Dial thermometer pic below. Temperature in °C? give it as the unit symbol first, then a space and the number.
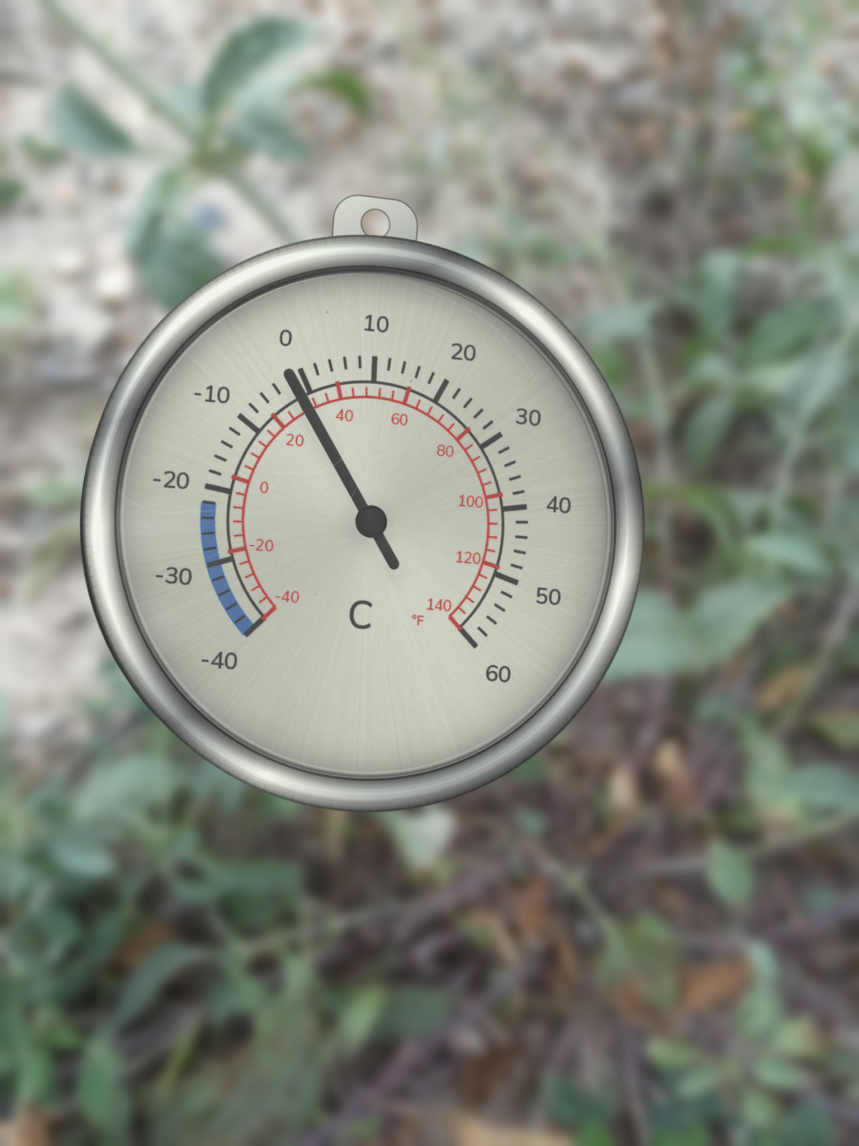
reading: °C -2
